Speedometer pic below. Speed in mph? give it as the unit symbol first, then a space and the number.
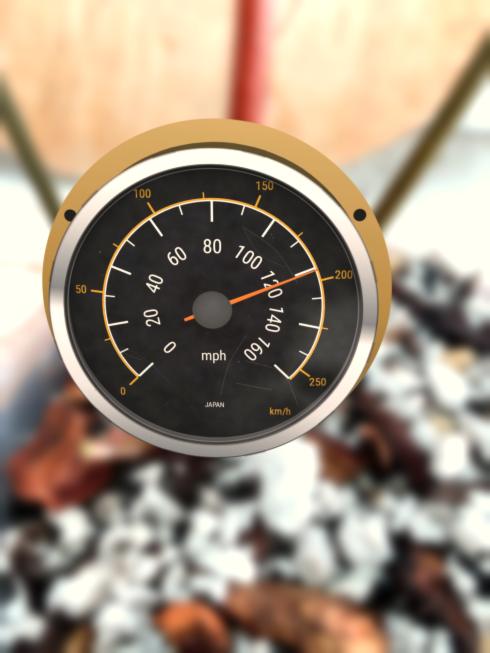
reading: mph 120
